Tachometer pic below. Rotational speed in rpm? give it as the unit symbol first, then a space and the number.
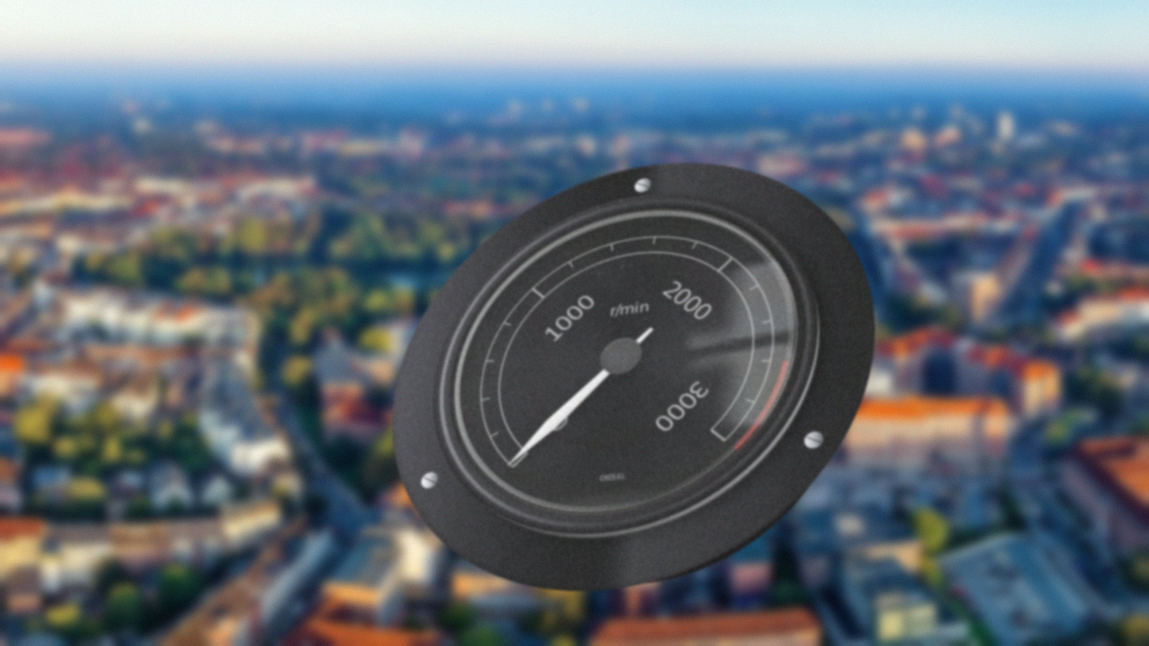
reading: rpm 0
